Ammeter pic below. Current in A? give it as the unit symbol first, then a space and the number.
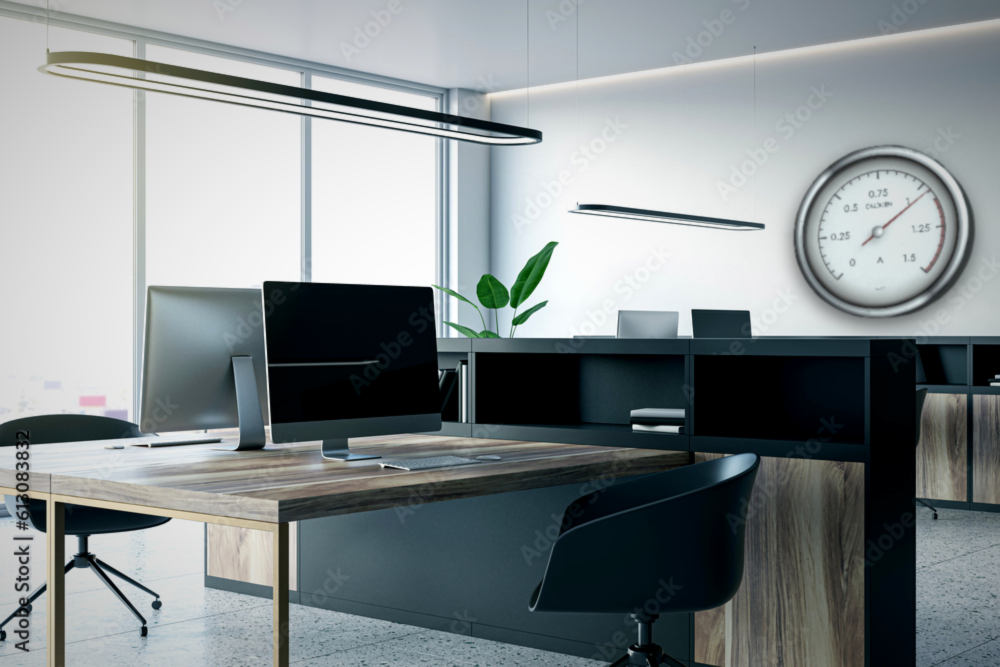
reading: A 1.05
